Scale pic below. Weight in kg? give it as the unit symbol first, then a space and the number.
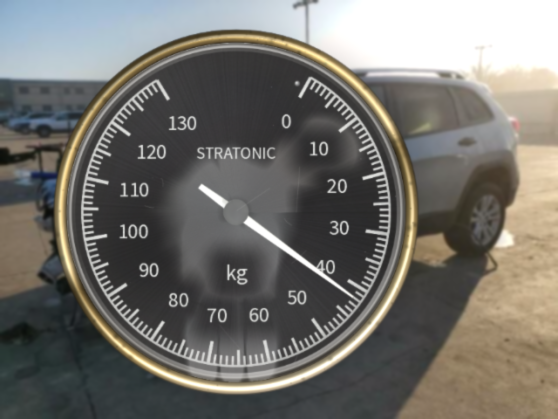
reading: kg 42
